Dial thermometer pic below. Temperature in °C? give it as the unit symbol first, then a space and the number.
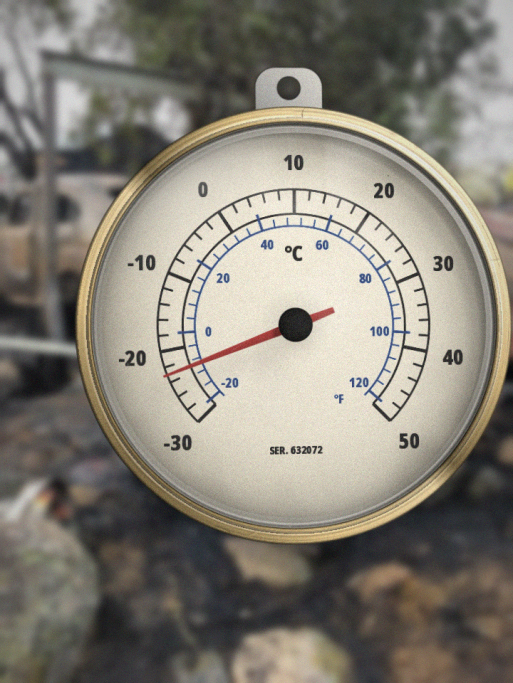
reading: °C -23
